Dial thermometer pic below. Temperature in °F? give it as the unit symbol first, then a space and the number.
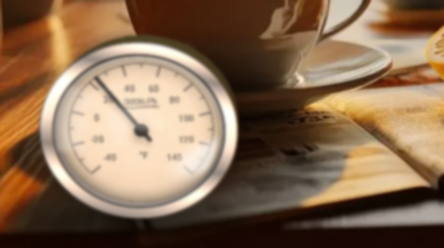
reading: °F 25
